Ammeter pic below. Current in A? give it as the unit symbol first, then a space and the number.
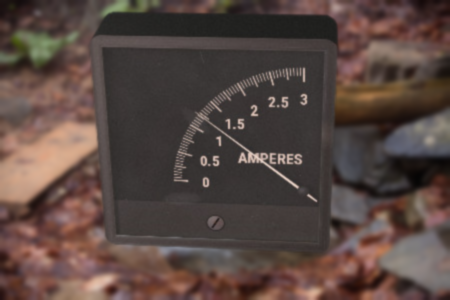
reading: A 1.25
